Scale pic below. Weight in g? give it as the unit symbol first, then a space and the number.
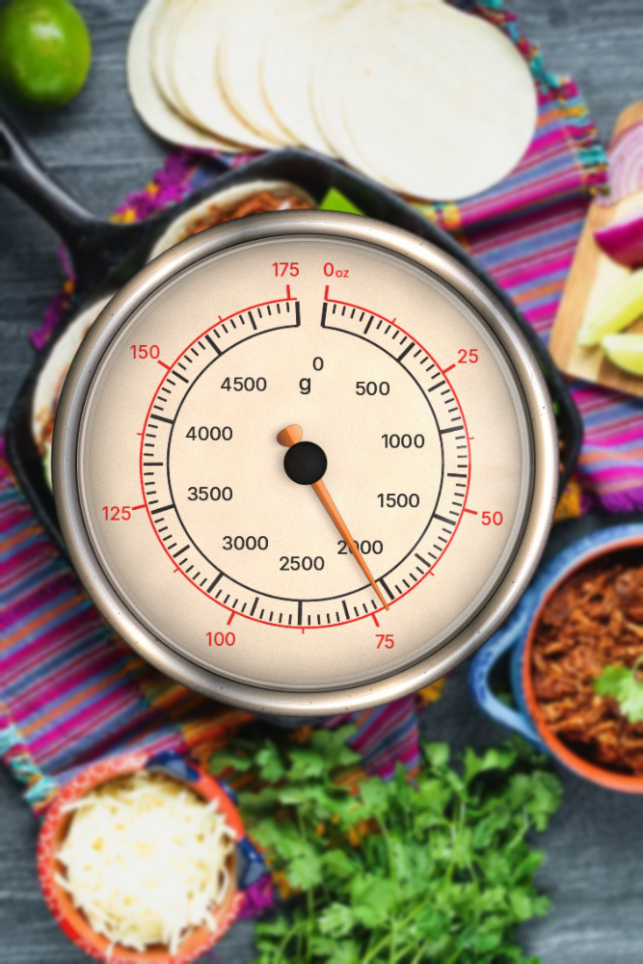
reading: g 2050
